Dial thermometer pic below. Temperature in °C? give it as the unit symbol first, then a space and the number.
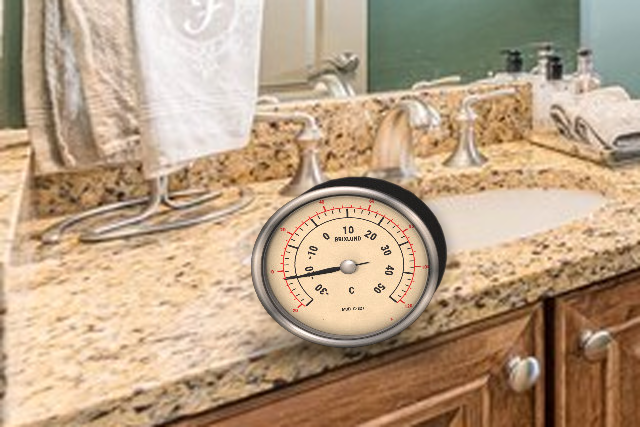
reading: °C -20
